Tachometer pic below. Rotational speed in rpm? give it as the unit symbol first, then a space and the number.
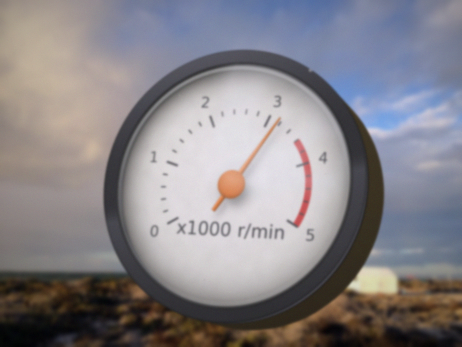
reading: rpm 3200
